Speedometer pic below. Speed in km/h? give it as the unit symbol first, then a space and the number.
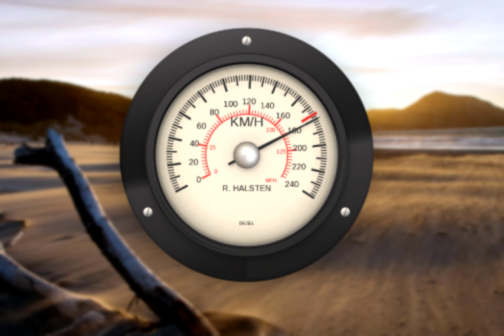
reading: km/h 180
